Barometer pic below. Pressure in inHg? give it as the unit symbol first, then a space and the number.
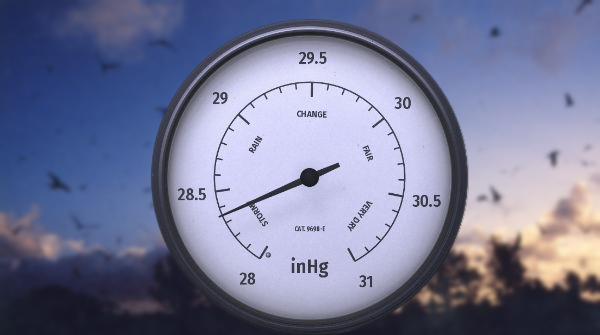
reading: inHg 28.35
